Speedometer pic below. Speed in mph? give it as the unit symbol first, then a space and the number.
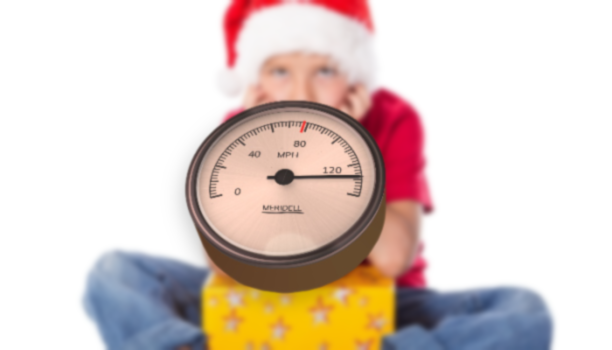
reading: mph 130
